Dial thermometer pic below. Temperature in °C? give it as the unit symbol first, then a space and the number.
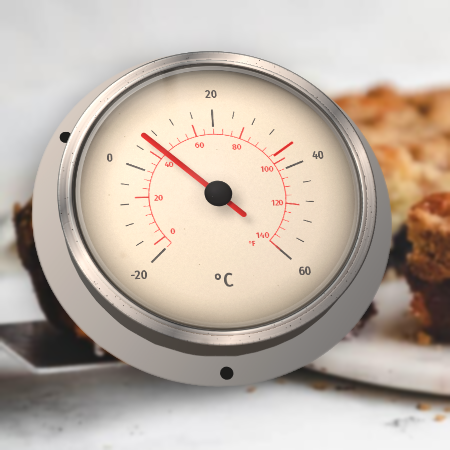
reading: °C 6
